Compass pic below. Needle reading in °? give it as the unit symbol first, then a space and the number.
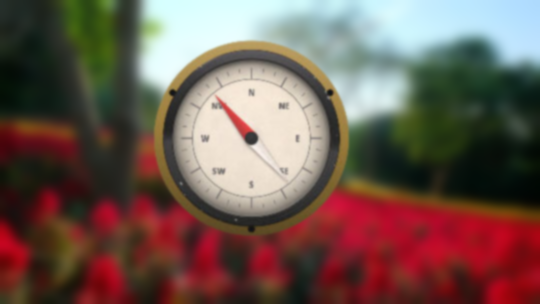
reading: ° 320
